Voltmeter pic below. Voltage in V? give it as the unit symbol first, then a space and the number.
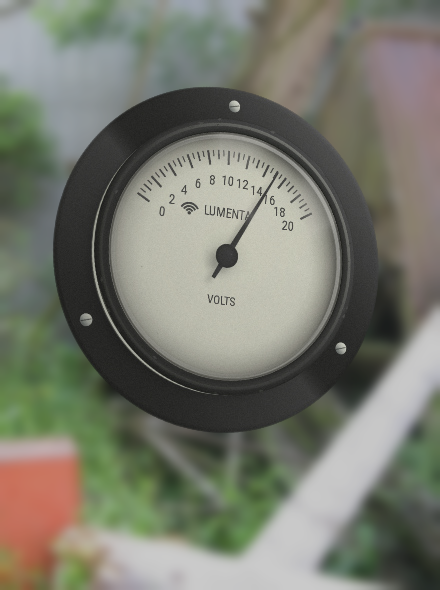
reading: V 15
